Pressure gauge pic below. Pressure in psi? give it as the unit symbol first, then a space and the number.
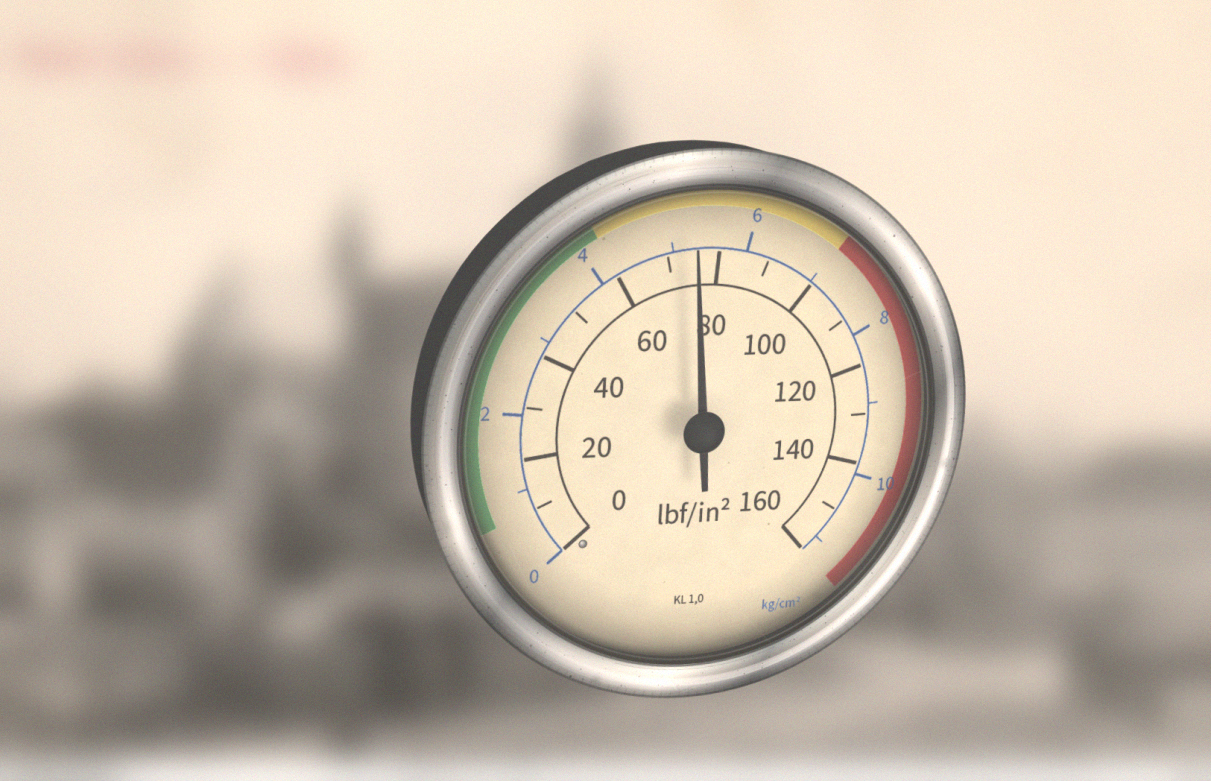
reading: psi 75
